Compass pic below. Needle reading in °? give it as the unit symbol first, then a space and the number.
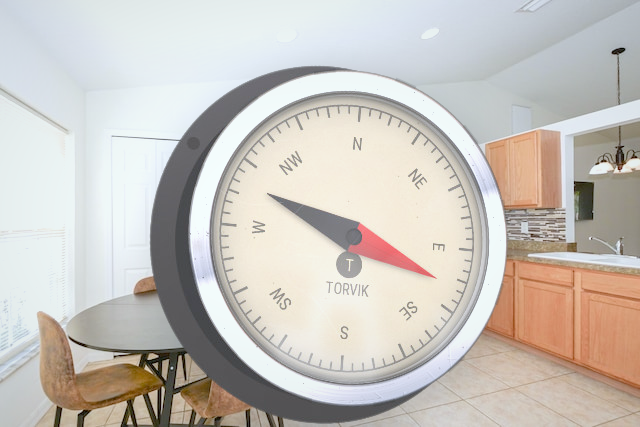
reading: ° 110
